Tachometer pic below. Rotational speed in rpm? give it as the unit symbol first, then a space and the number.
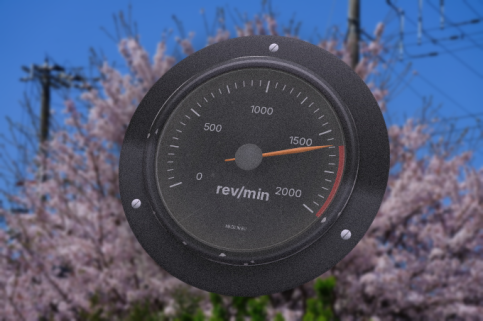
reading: rpm 1600
